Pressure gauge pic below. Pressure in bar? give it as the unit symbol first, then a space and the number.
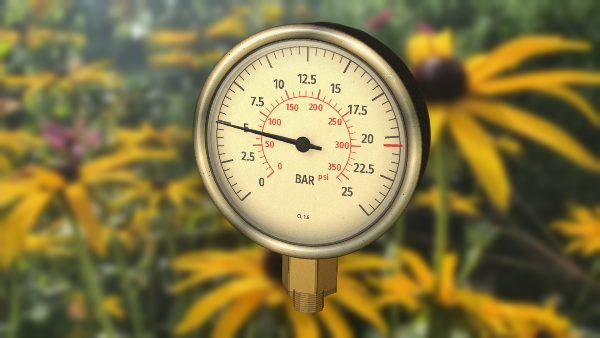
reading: bar 5
